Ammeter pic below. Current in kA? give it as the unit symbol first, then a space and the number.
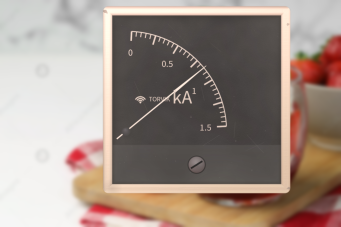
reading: kA 0.85
